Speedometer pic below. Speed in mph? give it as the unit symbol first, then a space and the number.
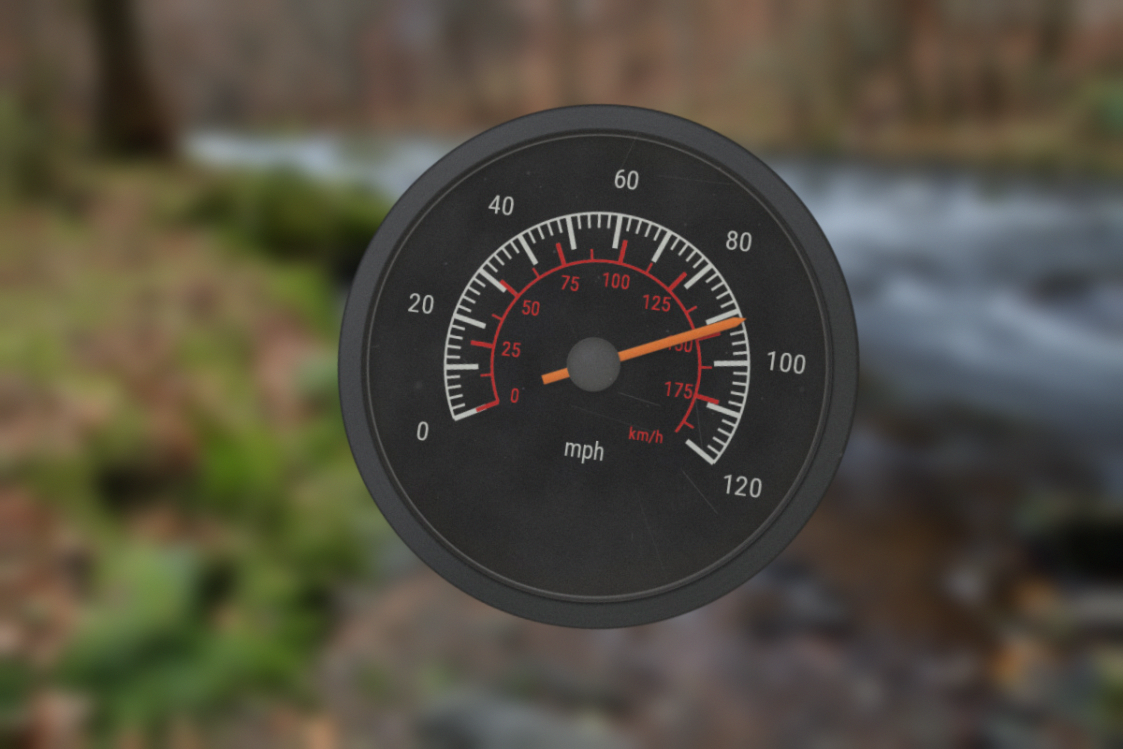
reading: mph 92
